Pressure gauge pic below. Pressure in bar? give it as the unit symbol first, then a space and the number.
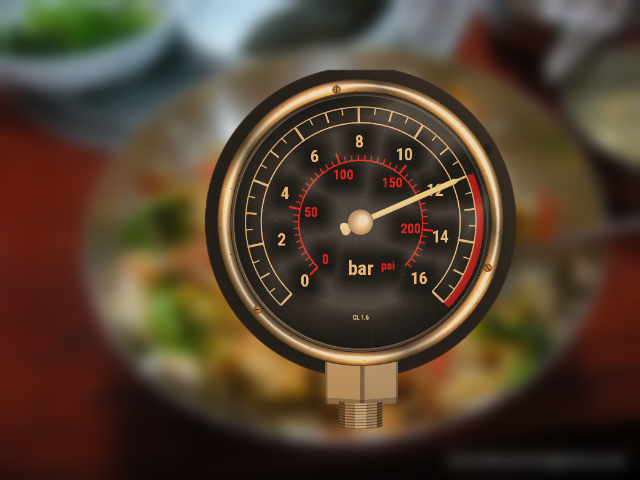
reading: bar 12
